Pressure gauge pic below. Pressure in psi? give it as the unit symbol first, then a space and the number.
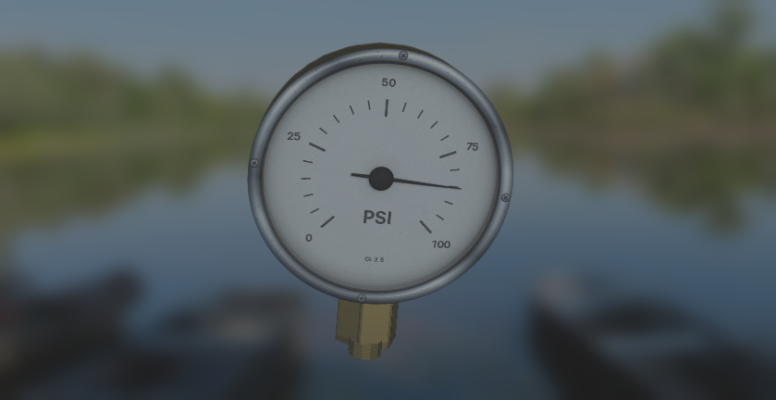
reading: psi 85
